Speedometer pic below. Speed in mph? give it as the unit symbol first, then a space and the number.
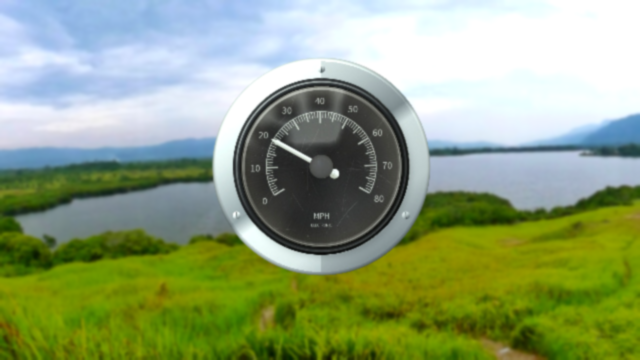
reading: mph 20
